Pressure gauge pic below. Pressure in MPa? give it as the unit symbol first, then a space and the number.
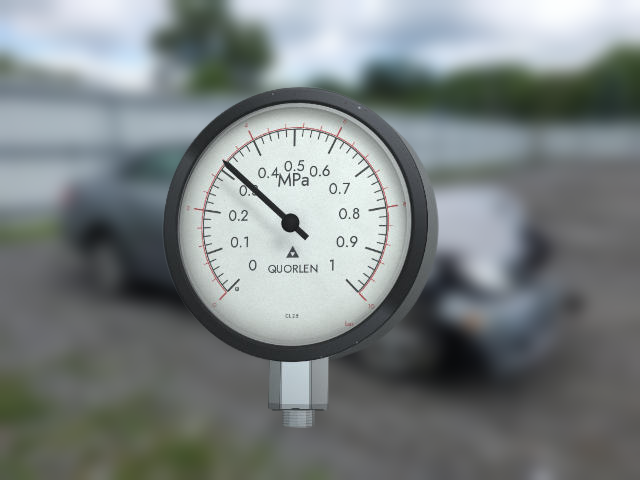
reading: MPa 0.32
